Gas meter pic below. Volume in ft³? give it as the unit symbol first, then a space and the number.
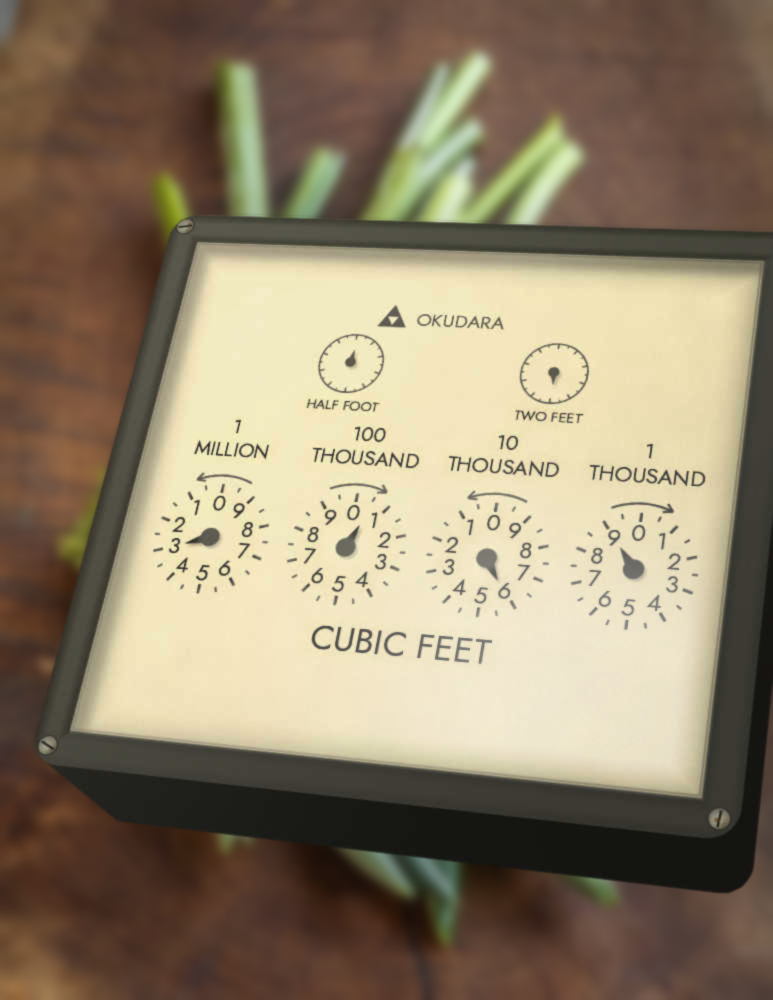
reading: ft³ 305900
